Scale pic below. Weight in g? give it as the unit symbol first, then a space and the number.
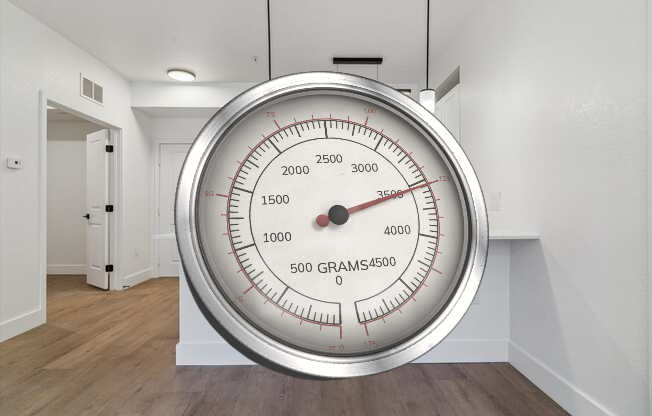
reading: g 3550
